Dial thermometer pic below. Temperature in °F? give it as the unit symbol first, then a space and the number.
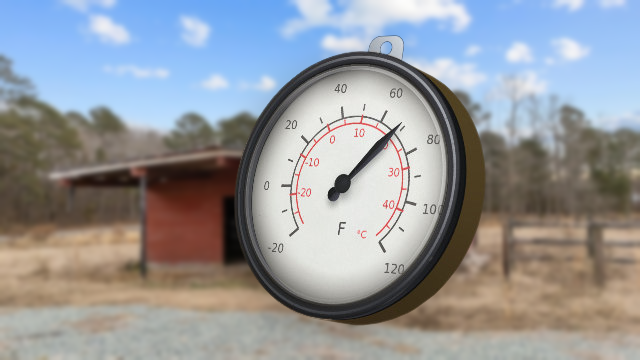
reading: °F 70
